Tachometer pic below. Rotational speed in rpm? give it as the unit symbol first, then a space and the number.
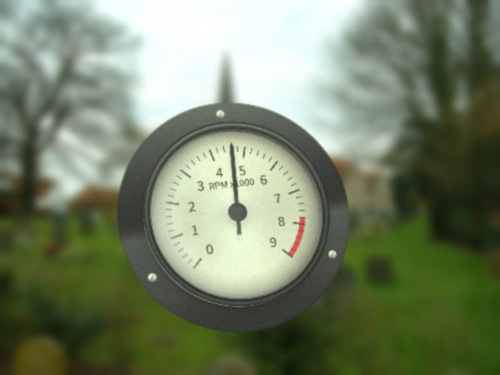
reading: rpm 4600
